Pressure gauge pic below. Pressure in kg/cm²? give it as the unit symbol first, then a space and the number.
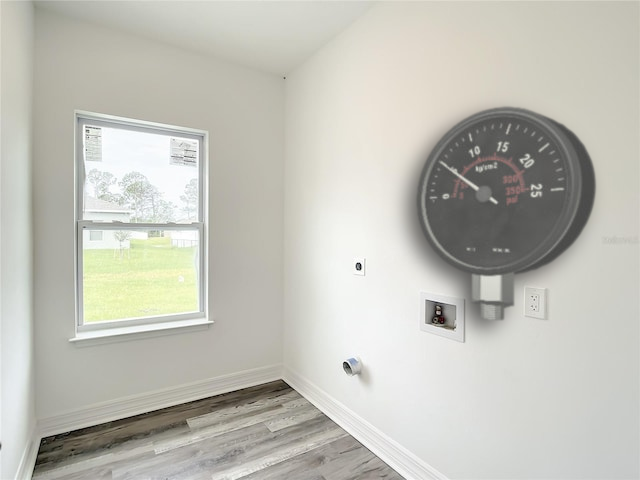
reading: kg/cm² 5
